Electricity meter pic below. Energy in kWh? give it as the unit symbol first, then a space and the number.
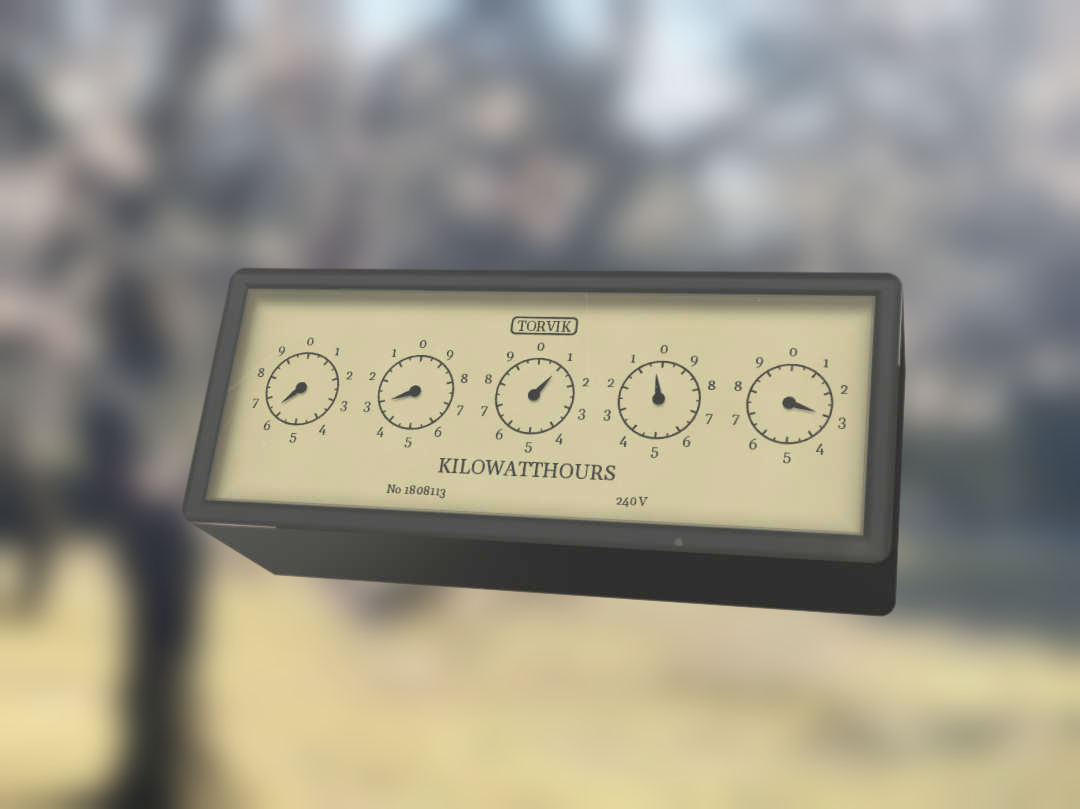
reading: kWh 63103
